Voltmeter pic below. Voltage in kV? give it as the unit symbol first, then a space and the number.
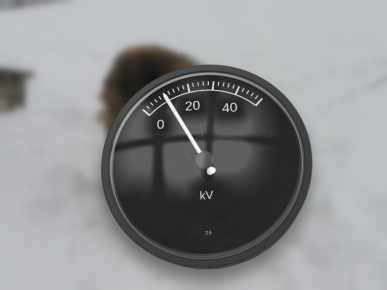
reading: kV 10
